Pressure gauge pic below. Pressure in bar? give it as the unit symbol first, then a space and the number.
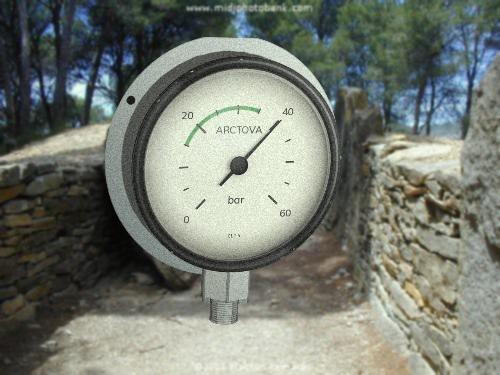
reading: bar 40
